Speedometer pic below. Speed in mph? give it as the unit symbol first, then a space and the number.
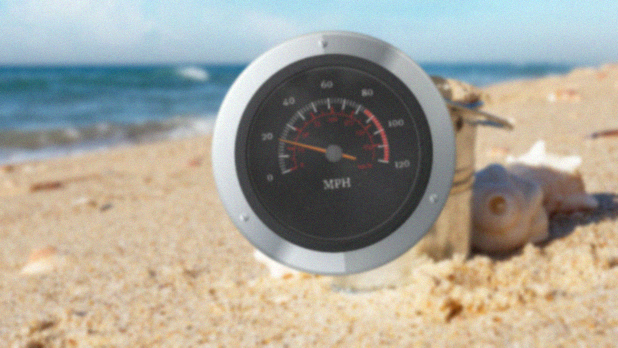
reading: mph 20
